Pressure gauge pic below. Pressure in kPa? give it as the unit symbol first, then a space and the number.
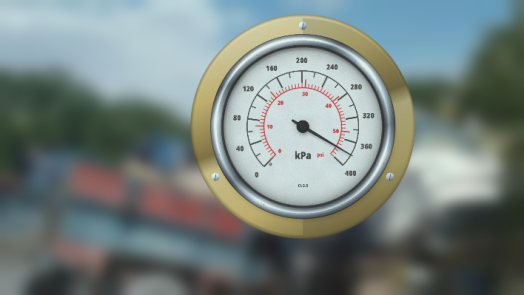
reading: kPa 380
